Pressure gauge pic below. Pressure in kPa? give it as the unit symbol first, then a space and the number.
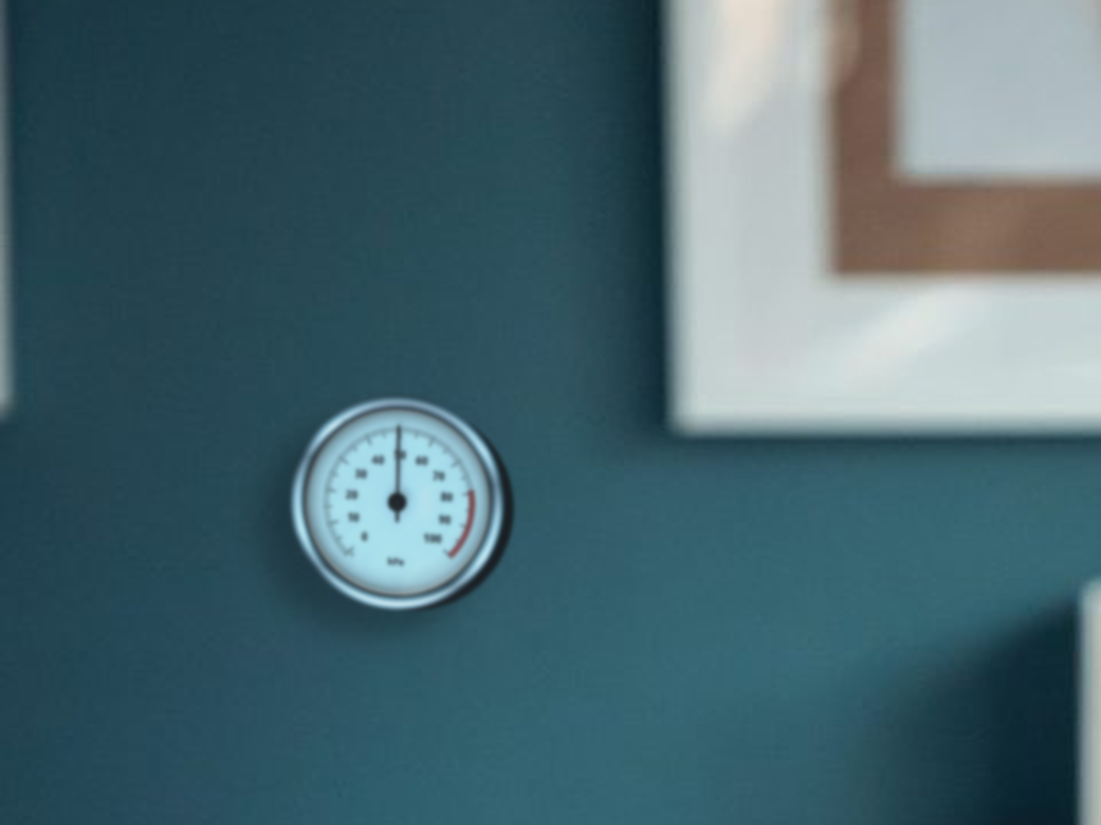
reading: kPa 50
